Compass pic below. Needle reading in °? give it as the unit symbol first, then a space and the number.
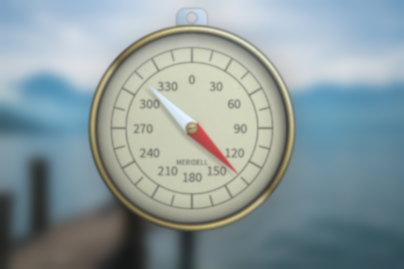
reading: ° 135
